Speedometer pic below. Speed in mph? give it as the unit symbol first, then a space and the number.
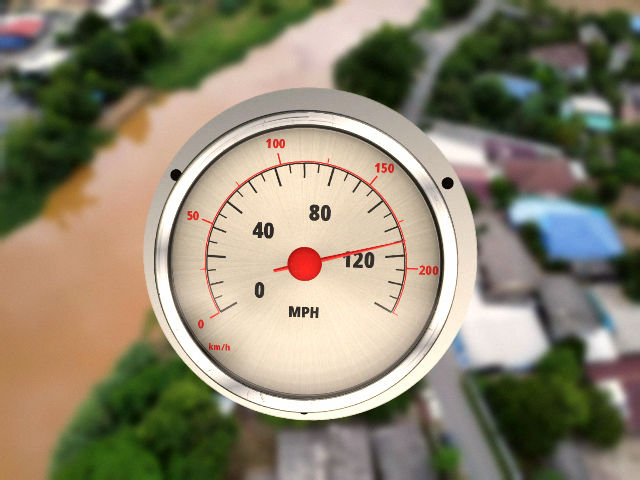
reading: mph 115
